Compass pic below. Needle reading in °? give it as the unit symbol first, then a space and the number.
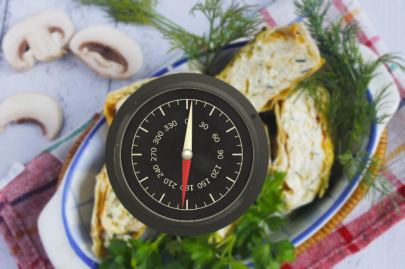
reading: ° 185
